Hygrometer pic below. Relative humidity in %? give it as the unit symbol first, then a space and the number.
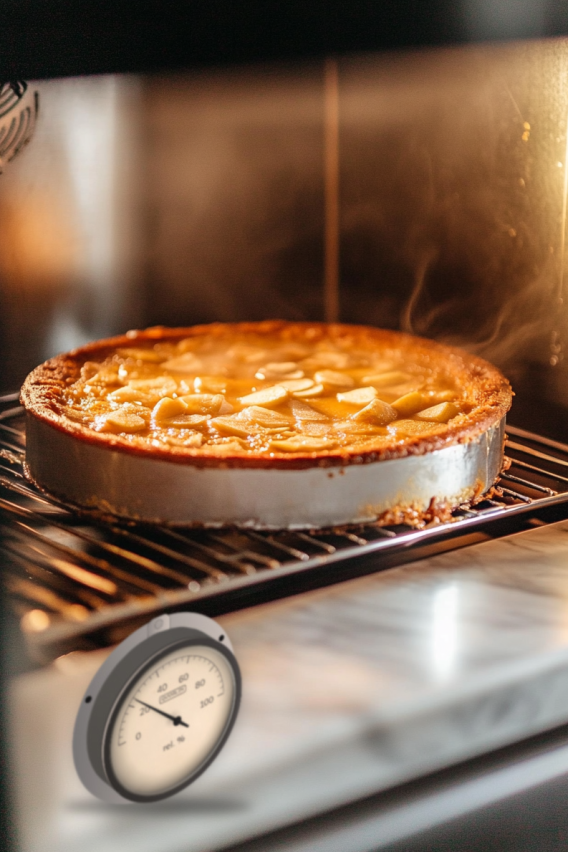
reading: % 24
